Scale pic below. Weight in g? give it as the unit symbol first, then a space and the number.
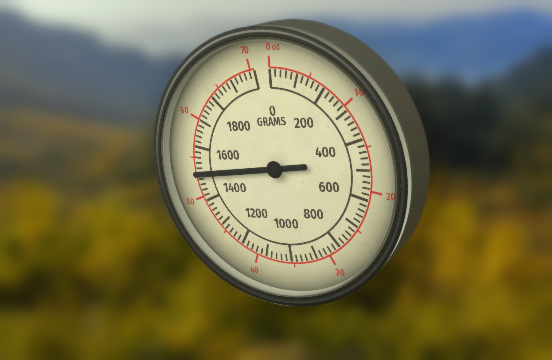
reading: g 1500
